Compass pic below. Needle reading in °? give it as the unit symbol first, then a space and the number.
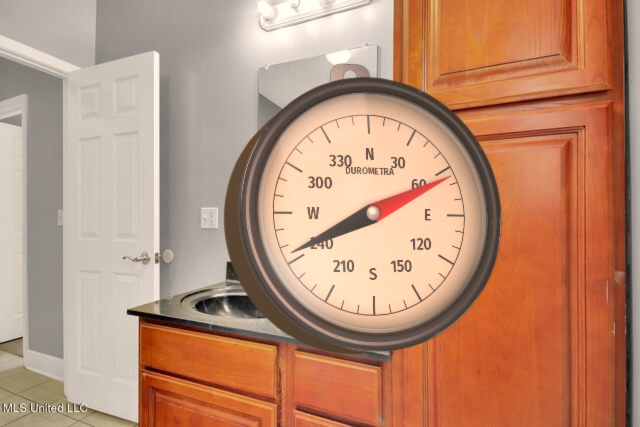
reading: ° 65
